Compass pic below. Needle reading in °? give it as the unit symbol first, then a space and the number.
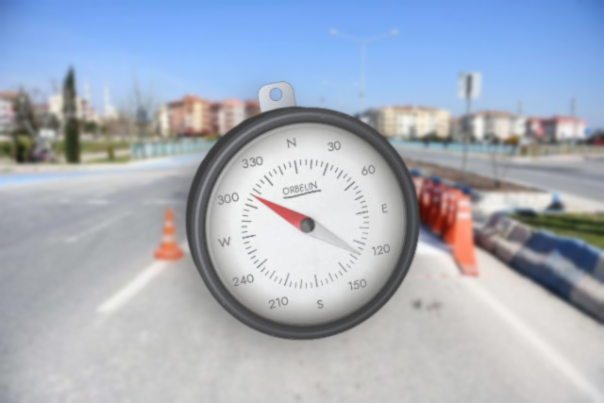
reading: ° 310
